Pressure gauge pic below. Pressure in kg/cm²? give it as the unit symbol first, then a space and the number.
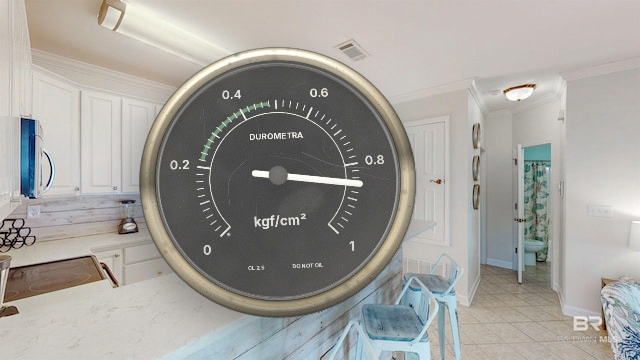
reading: kg/cm² 0.86
